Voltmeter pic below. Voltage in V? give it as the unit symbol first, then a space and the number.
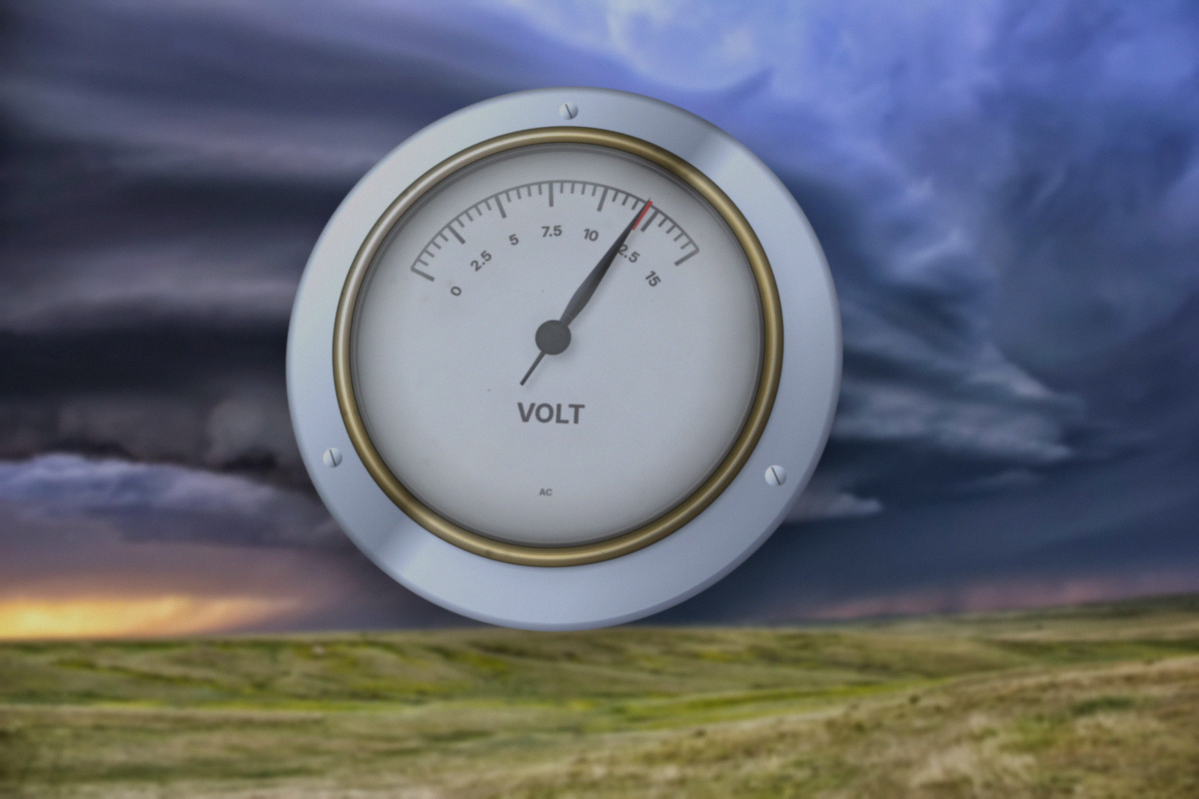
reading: V 12
